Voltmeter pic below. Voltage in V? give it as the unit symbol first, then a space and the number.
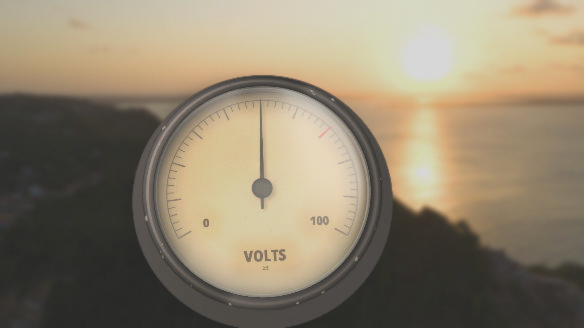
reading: V 50
